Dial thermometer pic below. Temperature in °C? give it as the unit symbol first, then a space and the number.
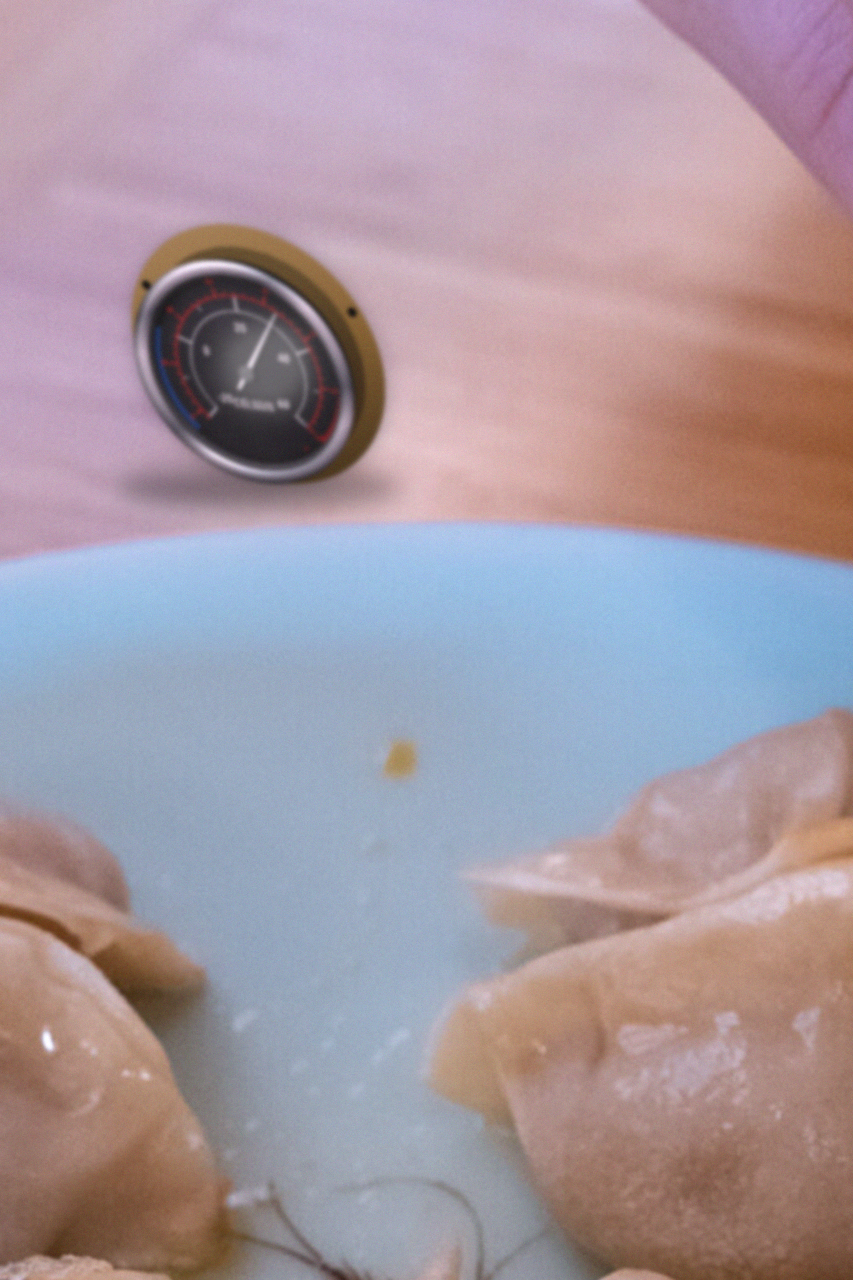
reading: °C 30
